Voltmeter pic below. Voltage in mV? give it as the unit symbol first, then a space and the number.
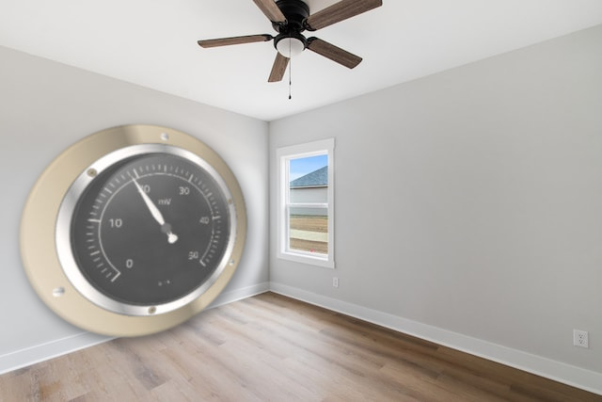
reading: mV 19
